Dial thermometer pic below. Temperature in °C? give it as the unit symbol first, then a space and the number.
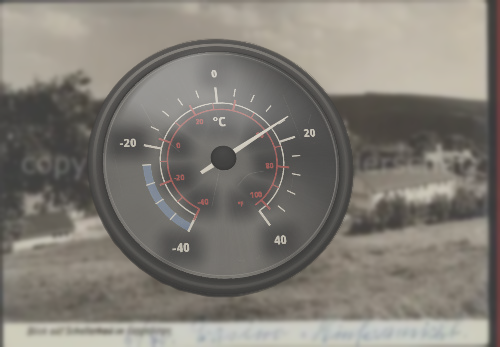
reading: °C 16
